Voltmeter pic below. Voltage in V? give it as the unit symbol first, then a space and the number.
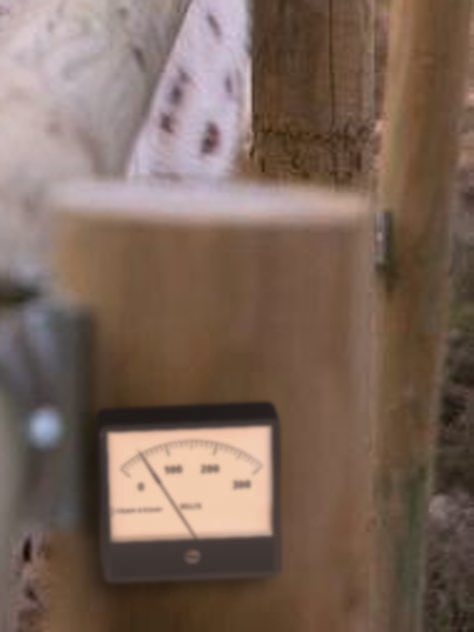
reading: V 50
